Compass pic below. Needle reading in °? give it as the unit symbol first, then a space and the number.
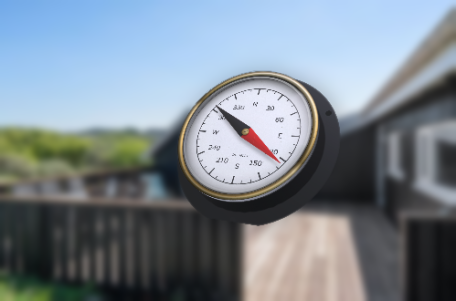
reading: ° 125
